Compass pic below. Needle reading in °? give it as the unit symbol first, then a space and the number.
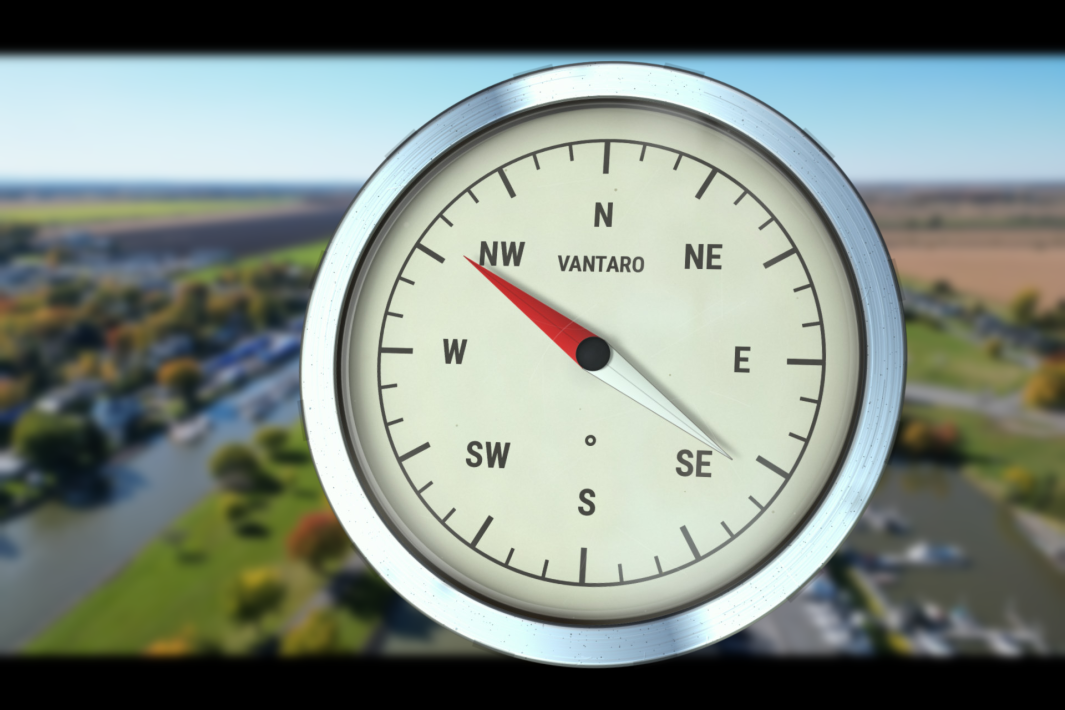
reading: ° 305
